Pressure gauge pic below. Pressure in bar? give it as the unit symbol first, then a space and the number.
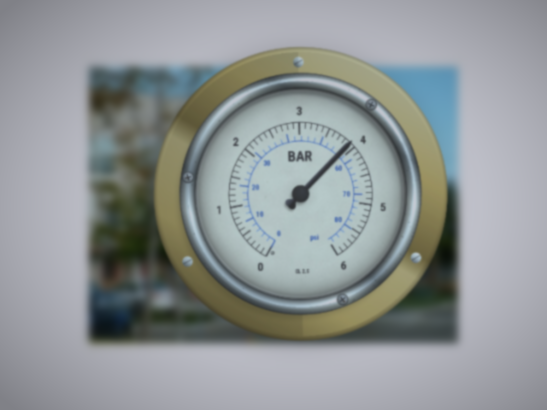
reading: bar 3.9
